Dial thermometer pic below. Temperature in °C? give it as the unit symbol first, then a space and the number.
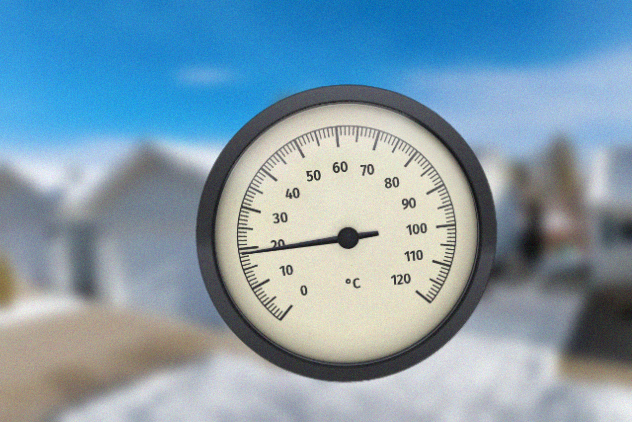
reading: °C 19
